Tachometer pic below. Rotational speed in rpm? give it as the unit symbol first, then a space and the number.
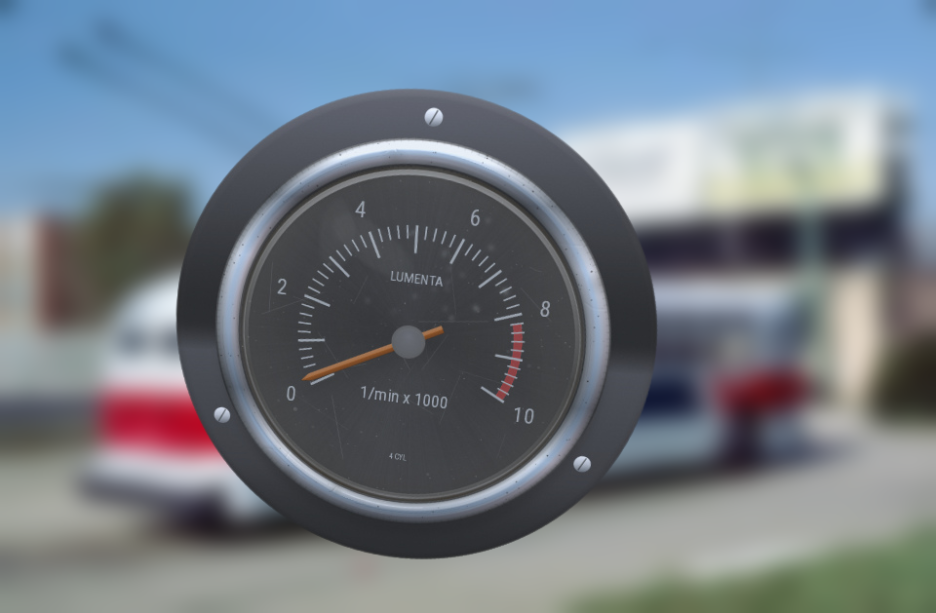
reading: rpm 200
